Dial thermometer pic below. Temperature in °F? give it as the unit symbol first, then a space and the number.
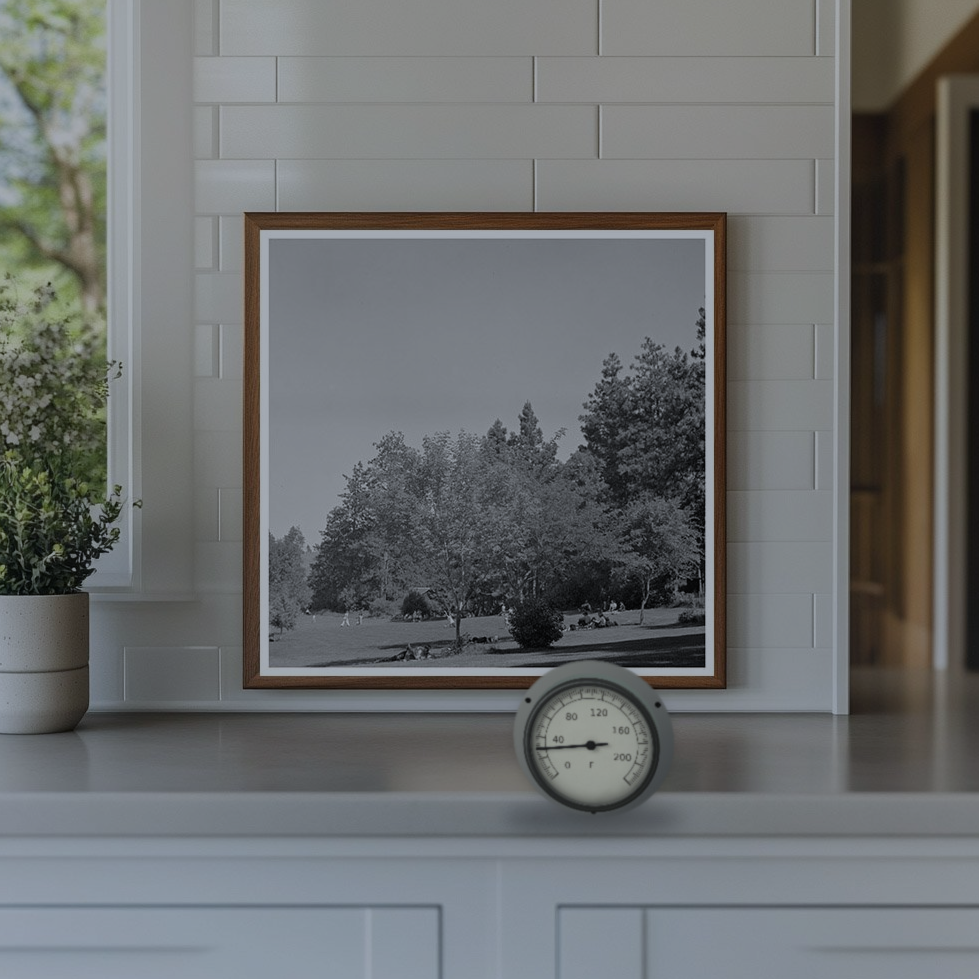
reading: °F 30
